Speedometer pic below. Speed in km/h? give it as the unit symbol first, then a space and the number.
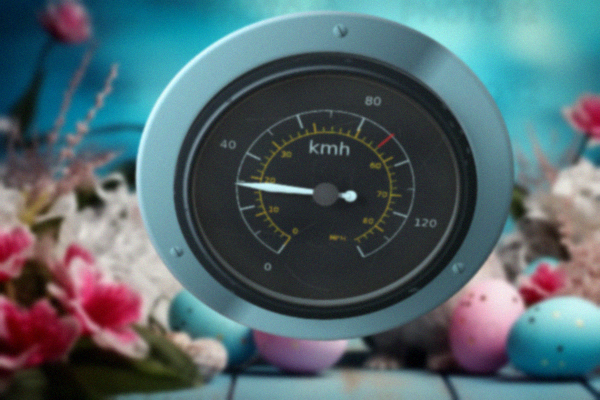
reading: km/h 30
